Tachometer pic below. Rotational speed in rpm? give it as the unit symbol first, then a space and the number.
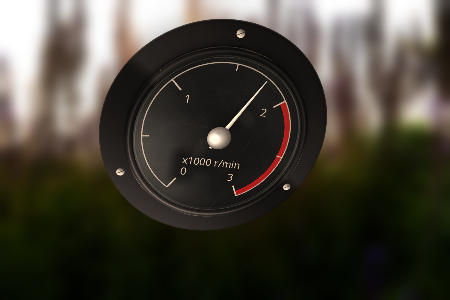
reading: rpm 1750
